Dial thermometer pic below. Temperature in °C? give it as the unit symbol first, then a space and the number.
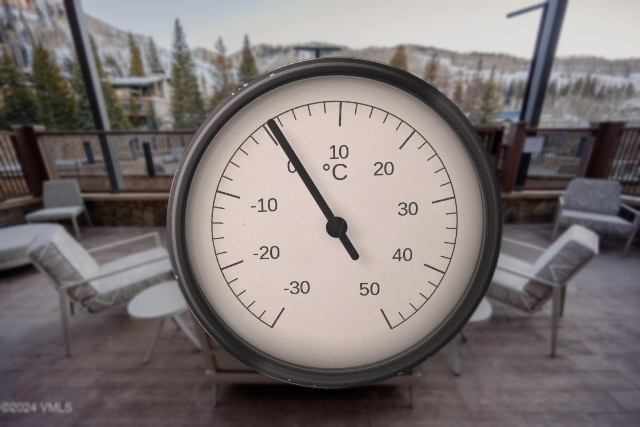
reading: °C 1
